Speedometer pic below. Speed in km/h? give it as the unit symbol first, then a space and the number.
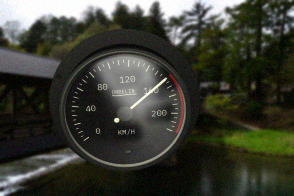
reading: km/h 160
